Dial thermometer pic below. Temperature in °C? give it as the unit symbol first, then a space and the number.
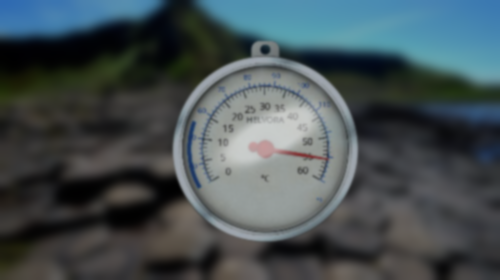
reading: °C 55
